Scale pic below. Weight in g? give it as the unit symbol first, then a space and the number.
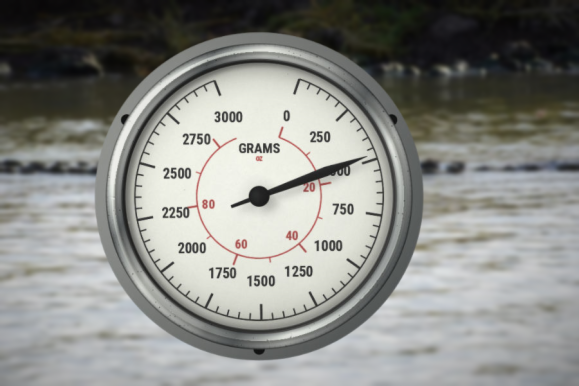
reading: g 475
